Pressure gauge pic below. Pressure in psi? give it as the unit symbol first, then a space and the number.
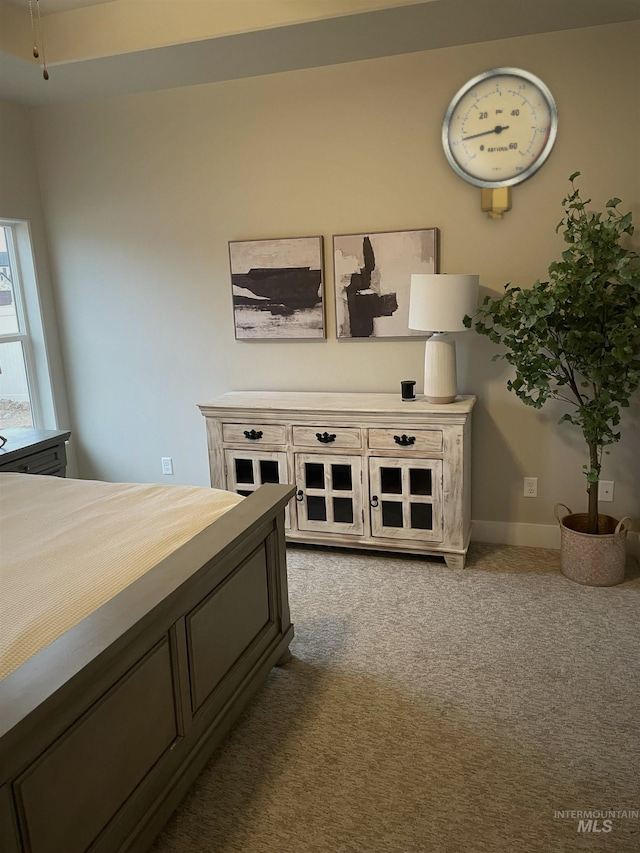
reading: psi 7.5
